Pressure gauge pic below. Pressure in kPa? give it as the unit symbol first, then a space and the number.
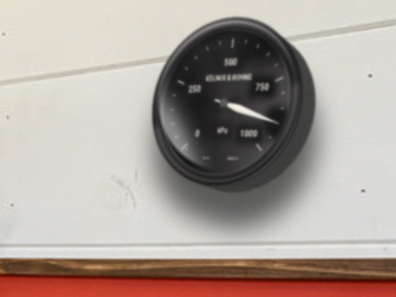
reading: kPa 900
